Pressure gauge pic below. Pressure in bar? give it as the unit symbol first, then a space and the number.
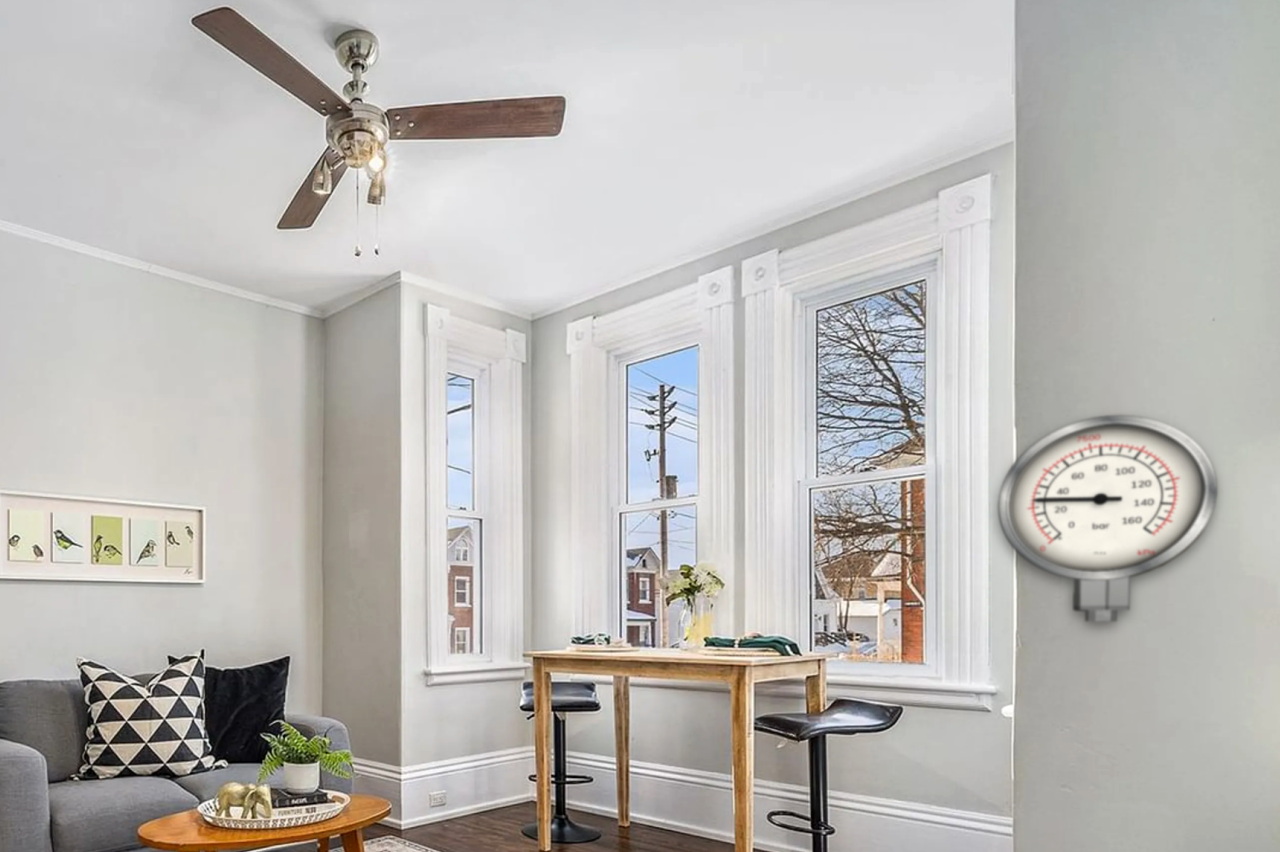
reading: bar 30
